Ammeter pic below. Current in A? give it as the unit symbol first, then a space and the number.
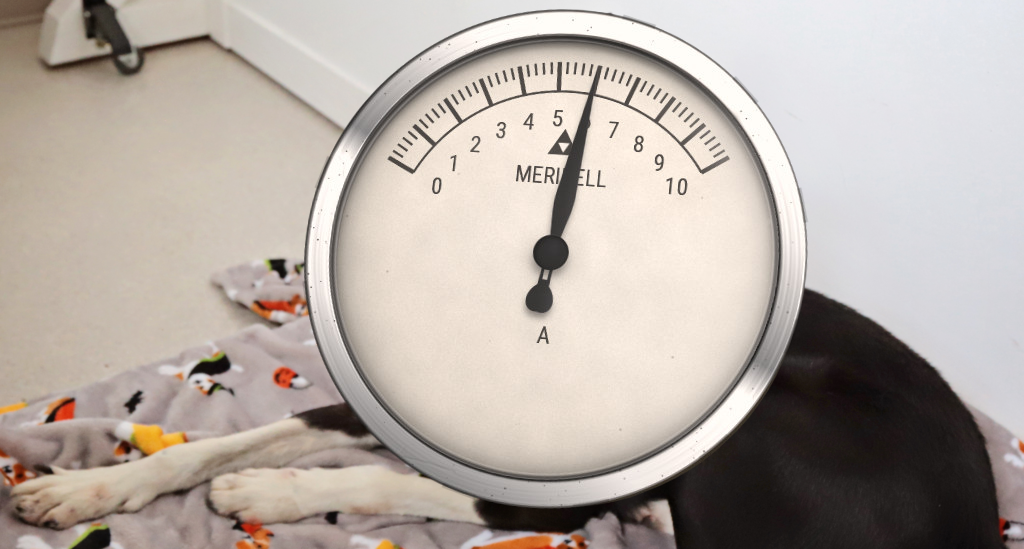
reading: A 6
